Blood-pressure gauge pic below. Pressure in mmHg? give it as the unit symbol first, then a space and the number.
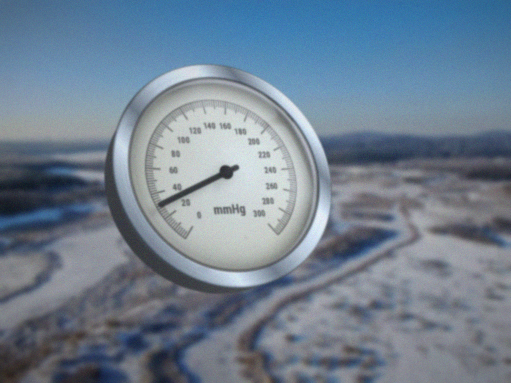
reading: mmHg 30
